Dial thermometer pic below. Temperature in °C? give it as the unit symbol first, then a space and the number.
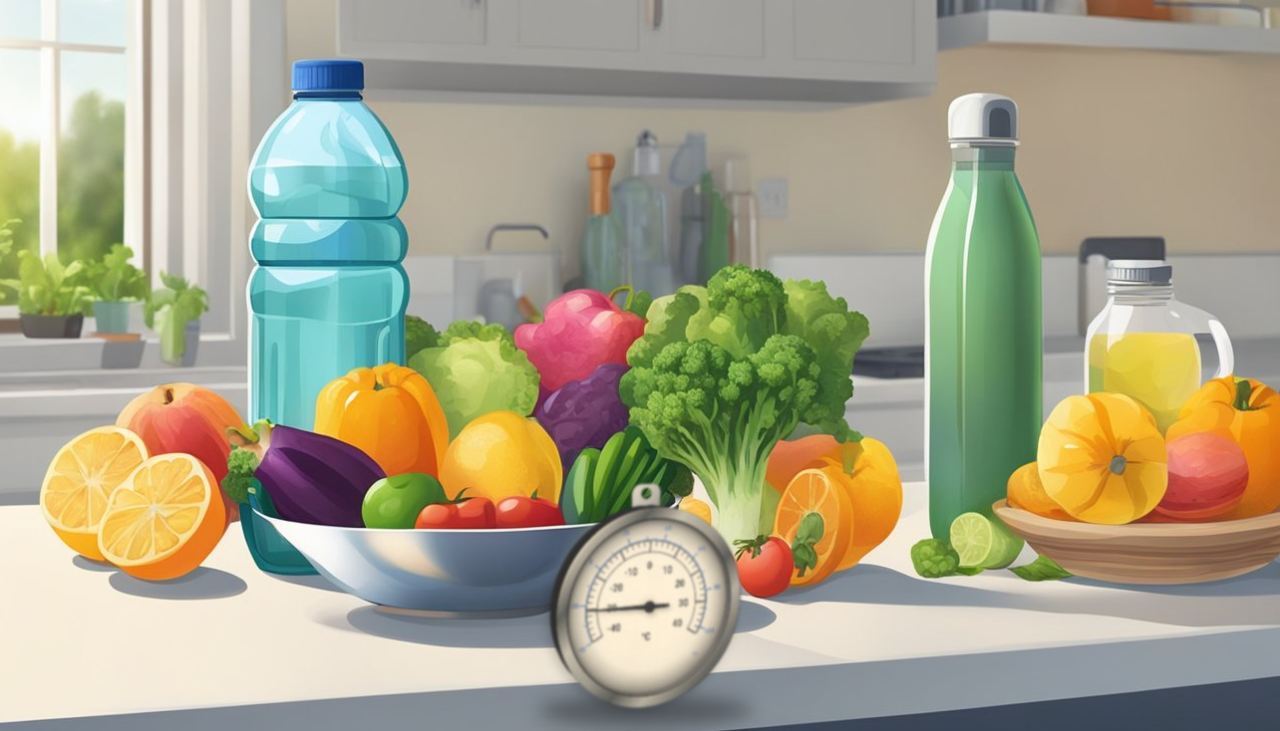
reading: °C -30
